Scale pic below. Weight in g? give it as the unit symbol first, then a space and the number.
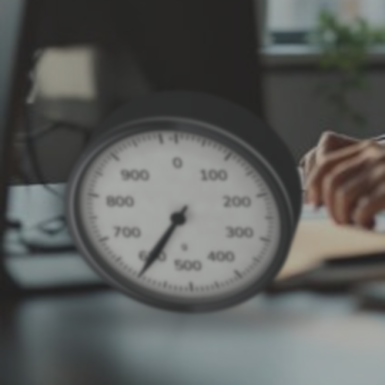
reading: g 600
